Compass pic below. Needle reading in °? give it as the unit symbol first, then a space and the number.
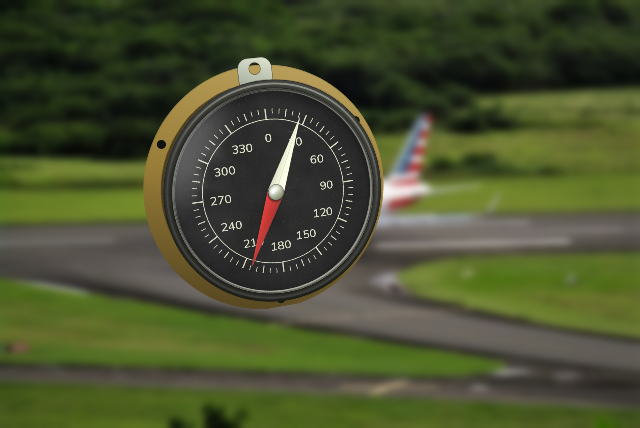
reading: ° 205
